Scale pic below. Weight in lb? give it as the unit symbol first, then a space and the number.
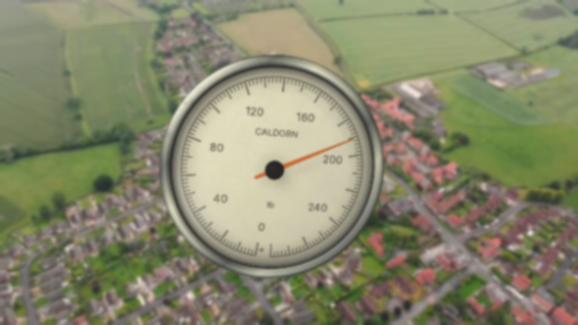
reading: lb 190
